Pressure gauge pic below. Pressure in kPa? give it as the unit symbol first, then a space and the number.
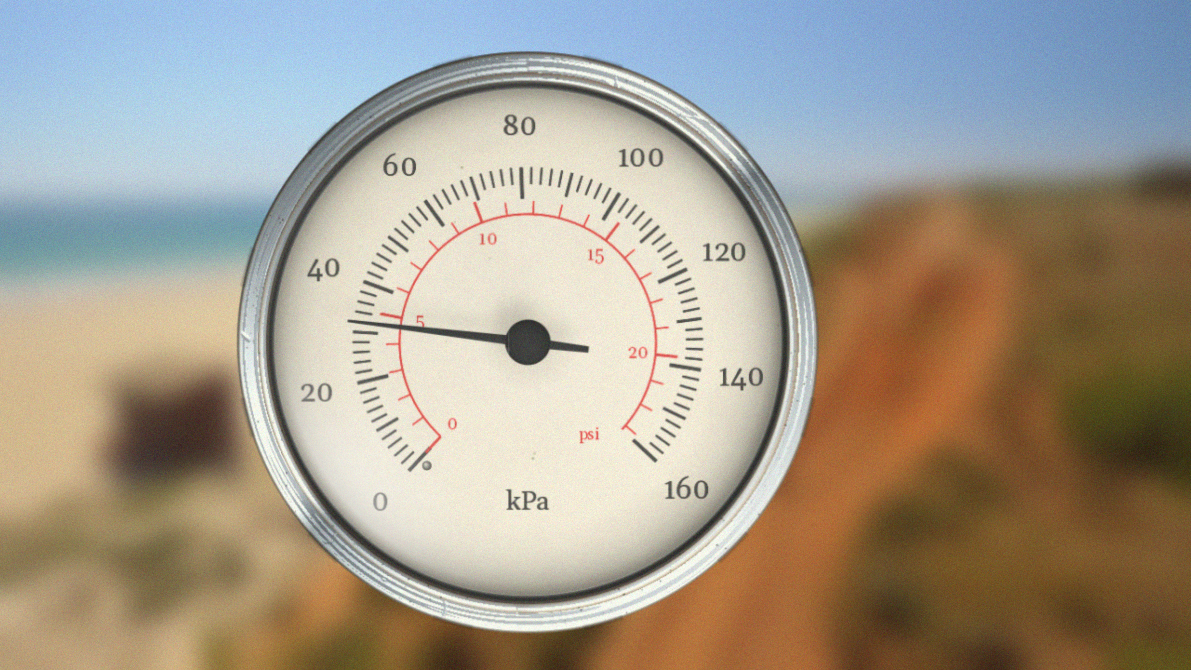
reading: kPa 32
